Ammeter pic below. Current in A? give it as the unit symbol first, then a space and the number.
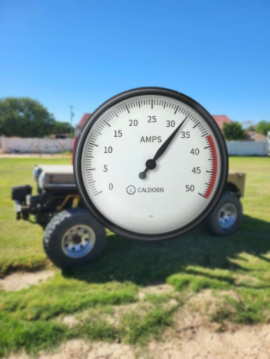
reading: A 32.5
